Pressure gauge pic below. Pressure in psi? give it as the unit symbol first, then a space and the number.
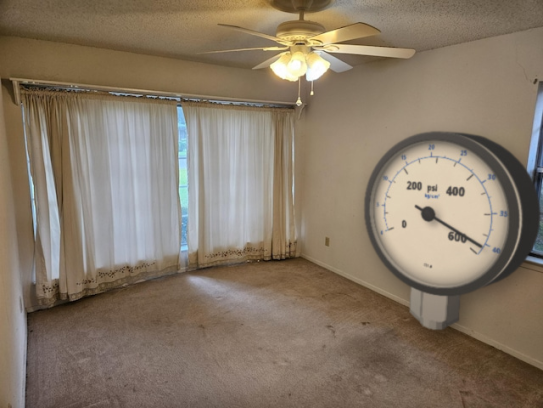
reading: psi 575
